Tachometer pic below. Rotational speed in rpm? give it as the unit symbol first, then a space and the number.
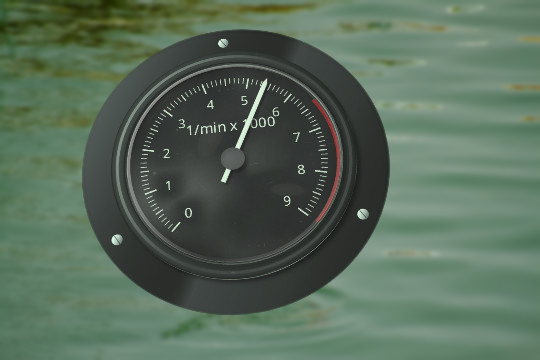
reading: rpm 5400
